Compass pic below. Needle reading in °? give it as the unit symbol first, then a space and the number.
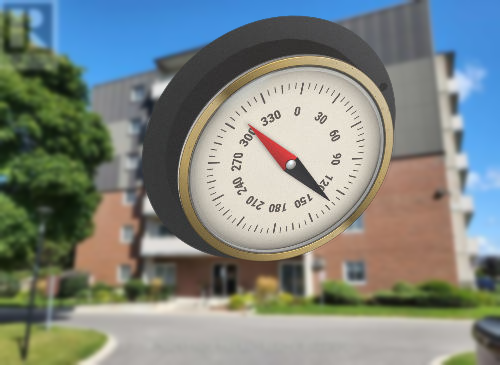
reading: ° 310
